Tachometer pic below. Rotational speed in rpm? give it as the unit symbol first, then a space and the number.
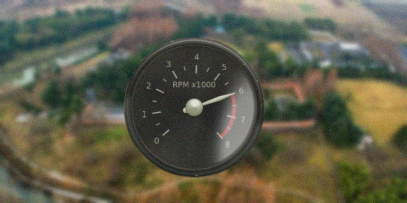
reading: rpm 6000
